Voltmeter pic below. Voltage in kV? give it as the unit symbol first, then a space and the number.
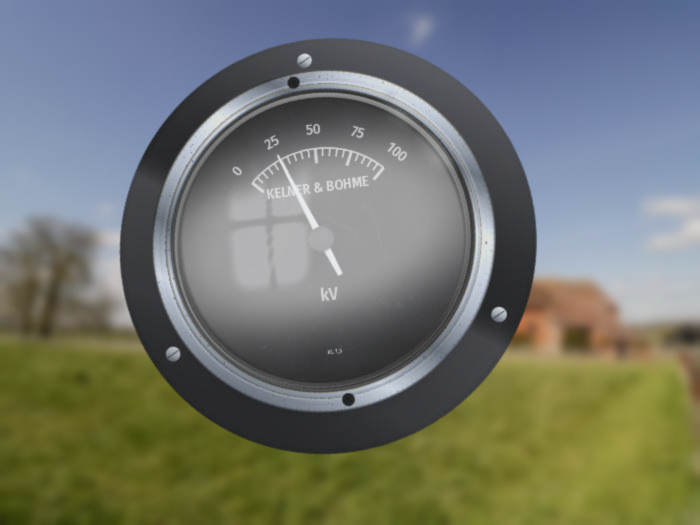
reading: kV 25
